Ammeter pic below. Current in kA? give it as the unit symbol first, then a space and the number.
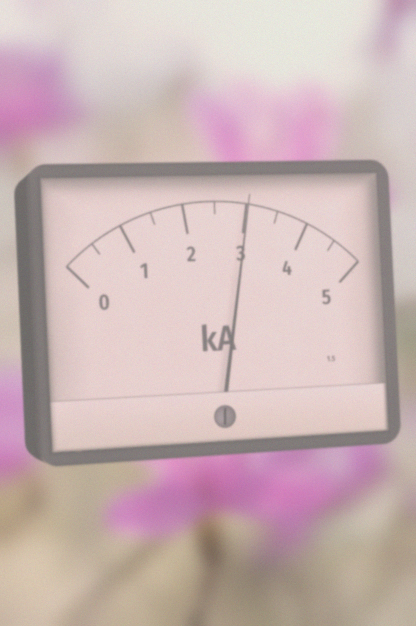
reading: kA 3
